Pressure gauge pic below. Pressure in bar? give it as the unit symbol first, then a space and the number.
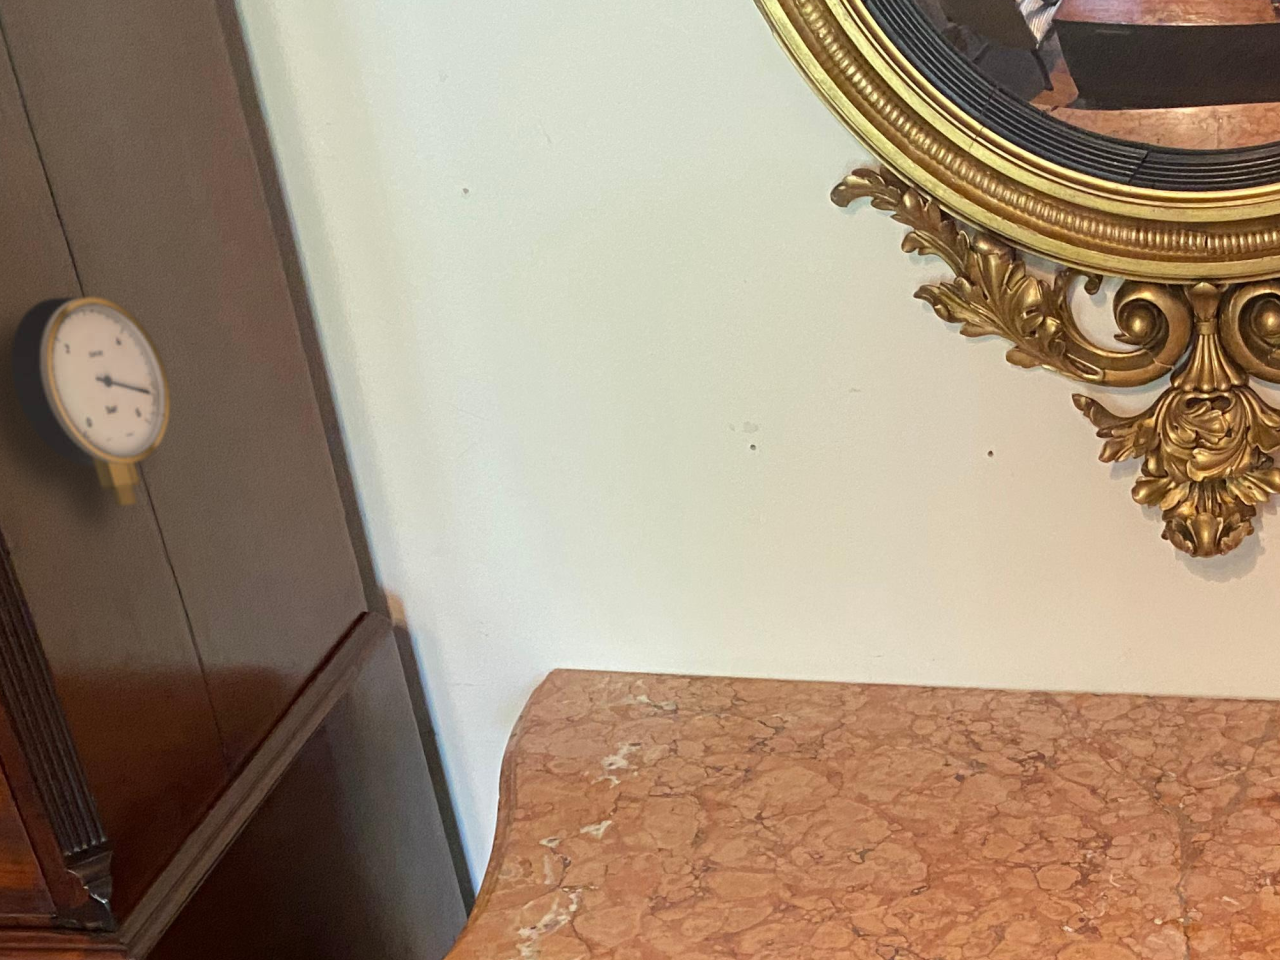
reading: bar 5.4
